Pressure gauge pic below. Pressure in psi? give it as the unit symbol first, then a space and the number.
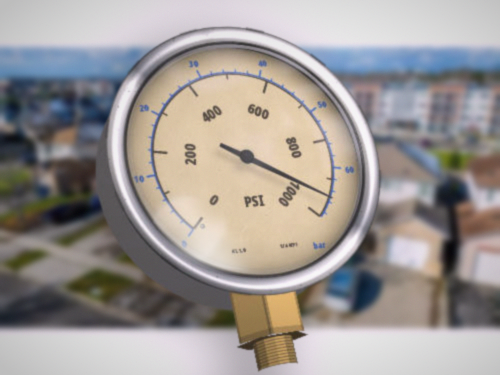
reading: psi 950
